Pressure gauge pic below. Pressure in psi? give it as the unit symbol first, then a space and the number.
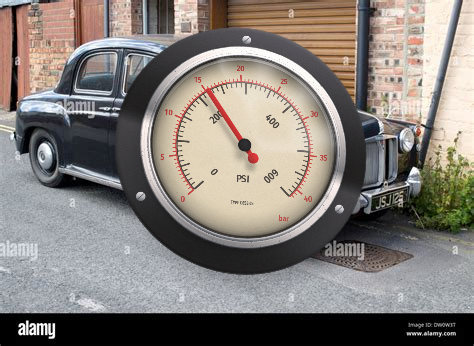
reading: psi 220
